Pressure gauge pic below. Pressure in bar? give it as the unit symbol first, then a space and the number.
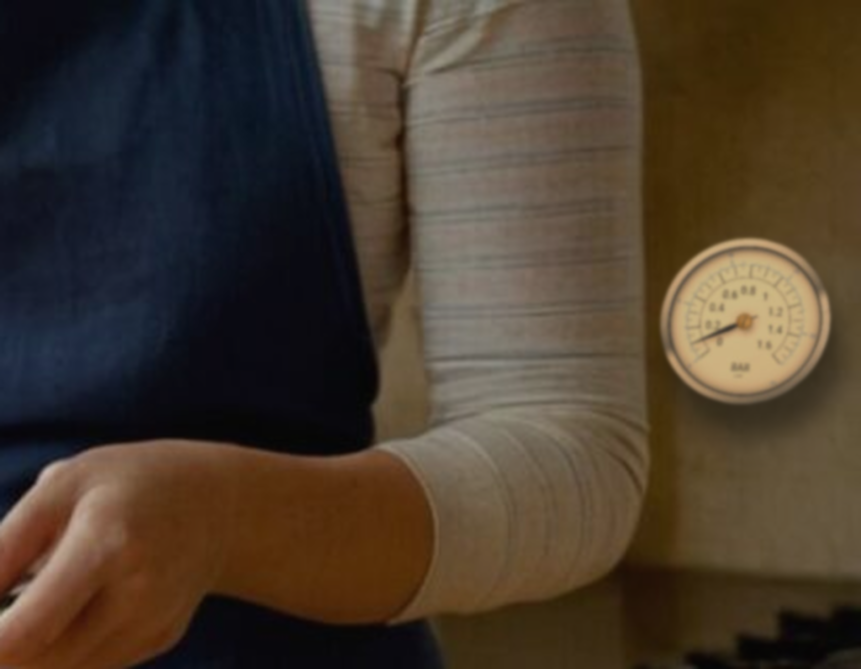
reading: bar 0.1
